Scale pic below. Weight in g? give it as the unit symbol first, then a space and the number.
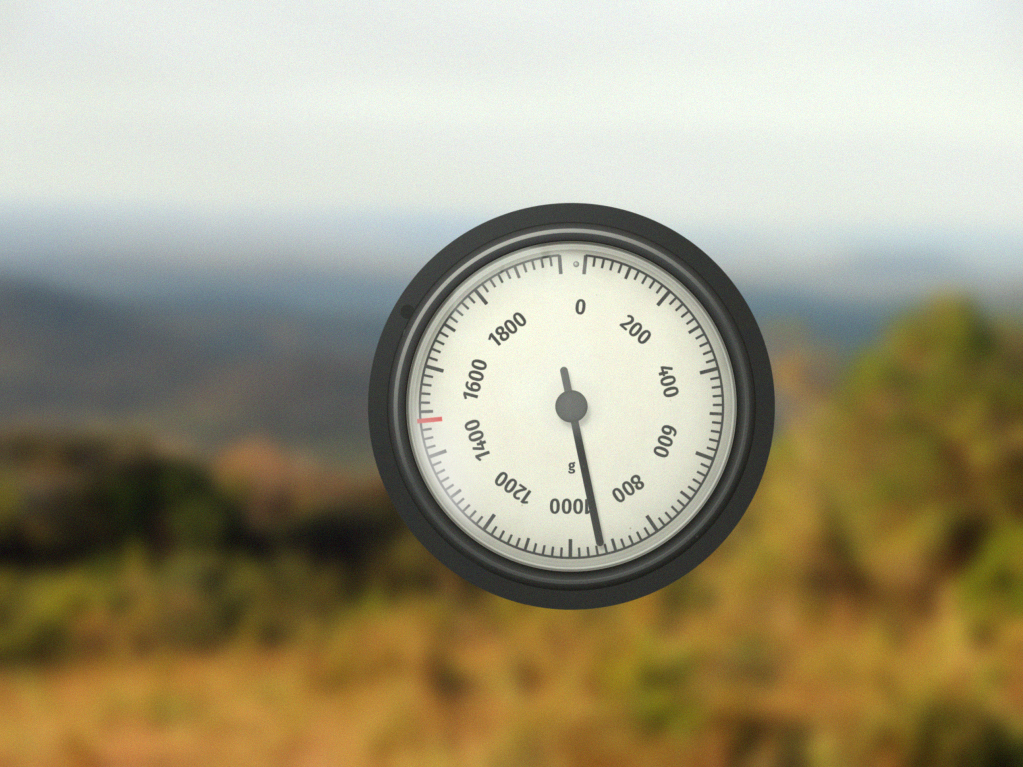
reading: g 930
